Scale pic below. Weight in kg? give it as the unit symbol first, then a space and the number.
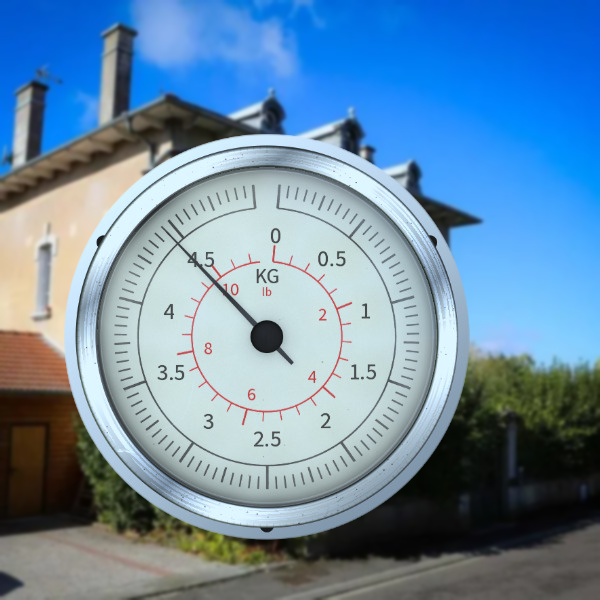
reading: kg 4.45
